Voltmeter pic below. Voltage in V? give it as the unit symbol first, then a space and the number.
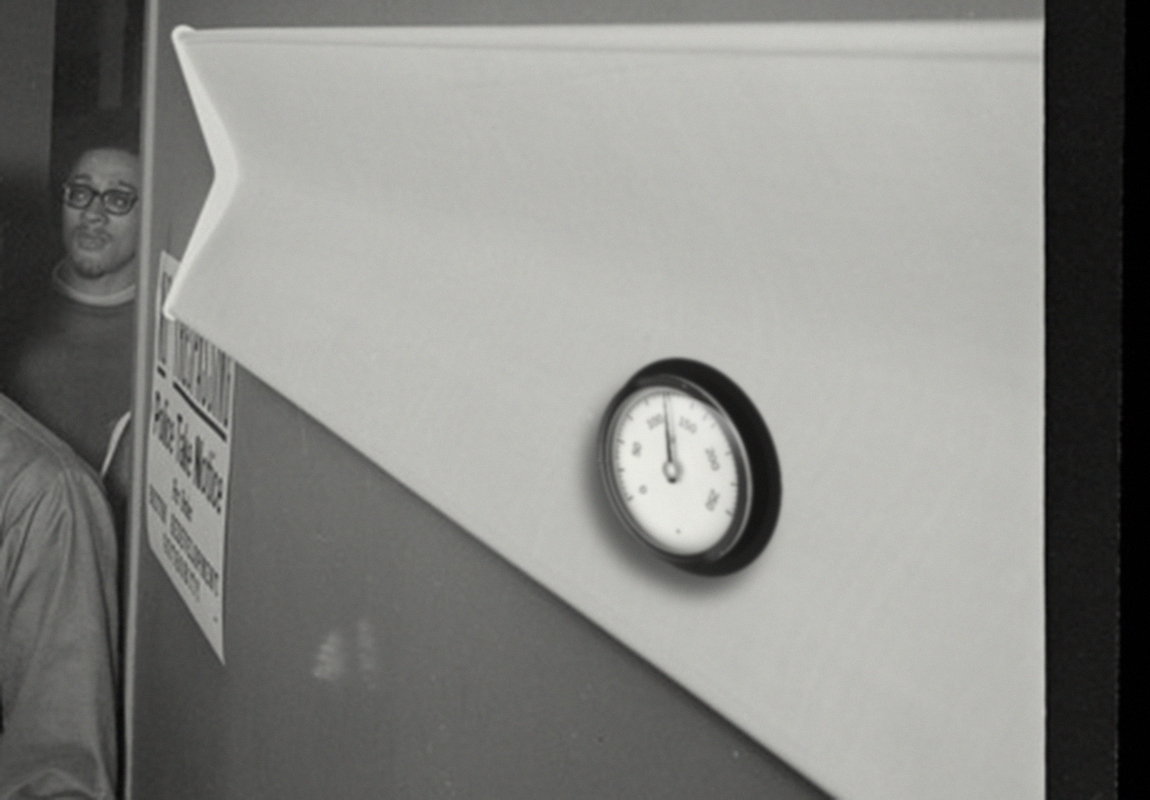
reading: V 125
